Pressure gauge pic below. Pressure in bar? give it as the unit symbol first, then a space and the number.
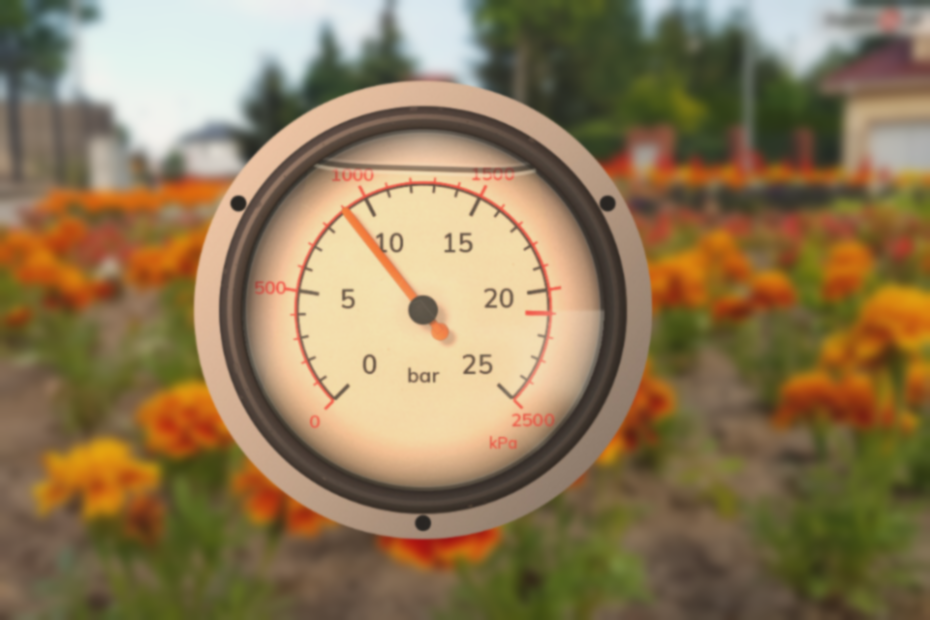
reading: bar 9
